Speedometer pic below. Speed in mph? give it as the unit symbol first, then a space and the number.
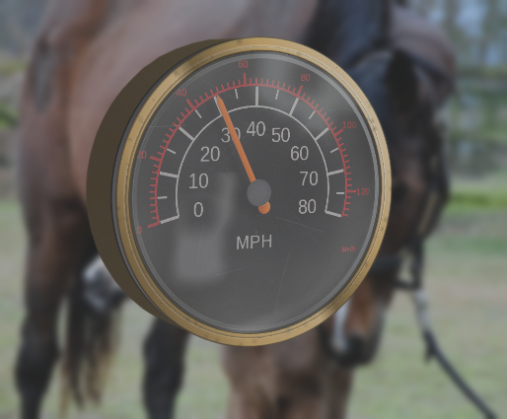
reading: mph 30
